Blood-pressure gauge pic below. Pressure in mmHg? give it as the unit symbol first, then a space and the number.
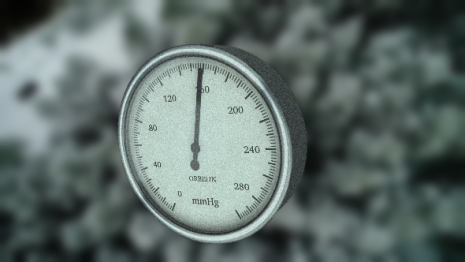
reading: mmHg 160
